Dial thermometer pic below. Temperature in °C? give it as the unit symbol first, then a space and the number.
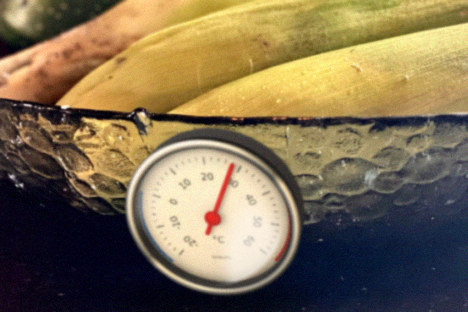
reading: °C 28
